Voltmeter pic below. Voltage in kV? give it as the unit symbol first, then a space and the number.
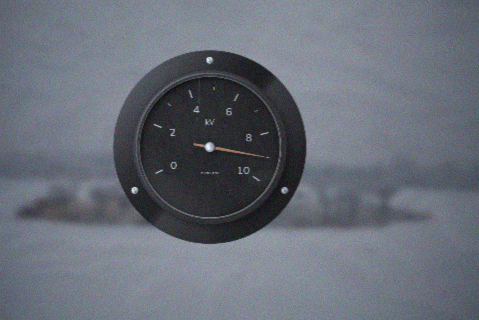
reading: kV 9
